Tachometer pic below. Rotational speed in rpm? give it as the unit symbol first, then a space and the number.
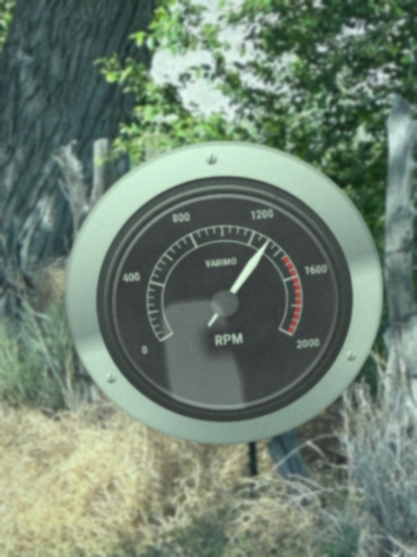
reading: rpm 1300
